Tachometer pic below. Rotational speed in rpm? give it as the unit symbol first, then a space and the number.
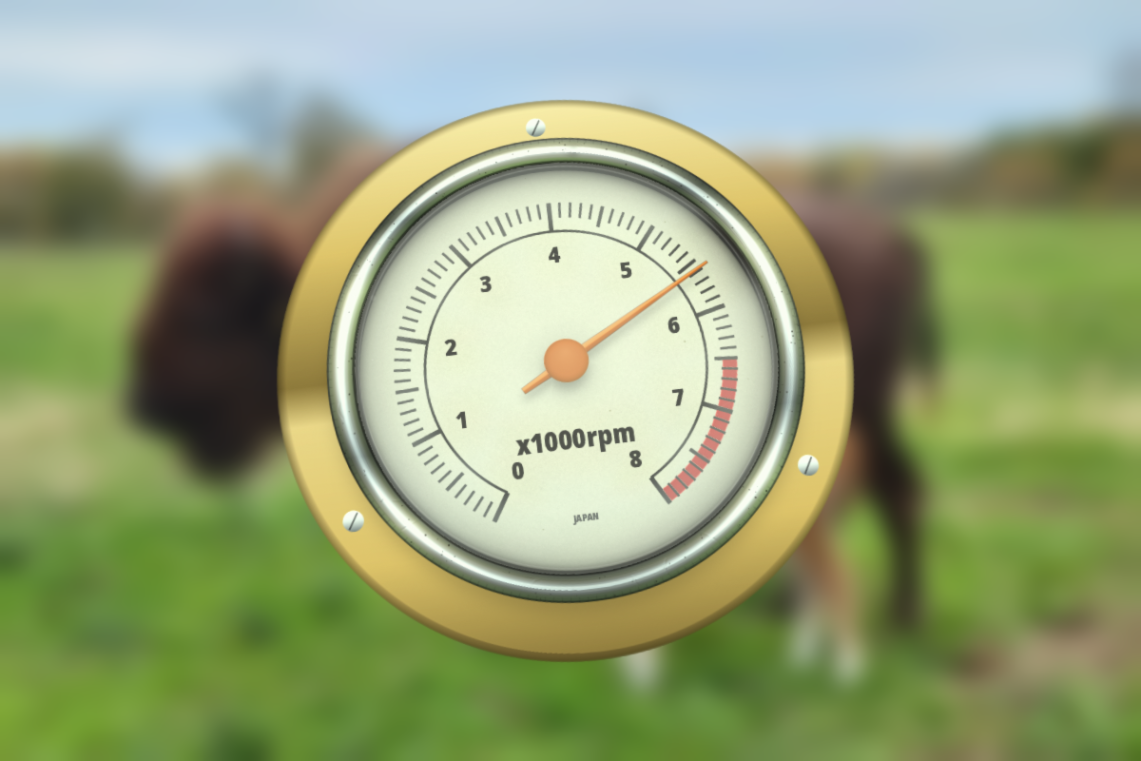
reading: rpm 5600
